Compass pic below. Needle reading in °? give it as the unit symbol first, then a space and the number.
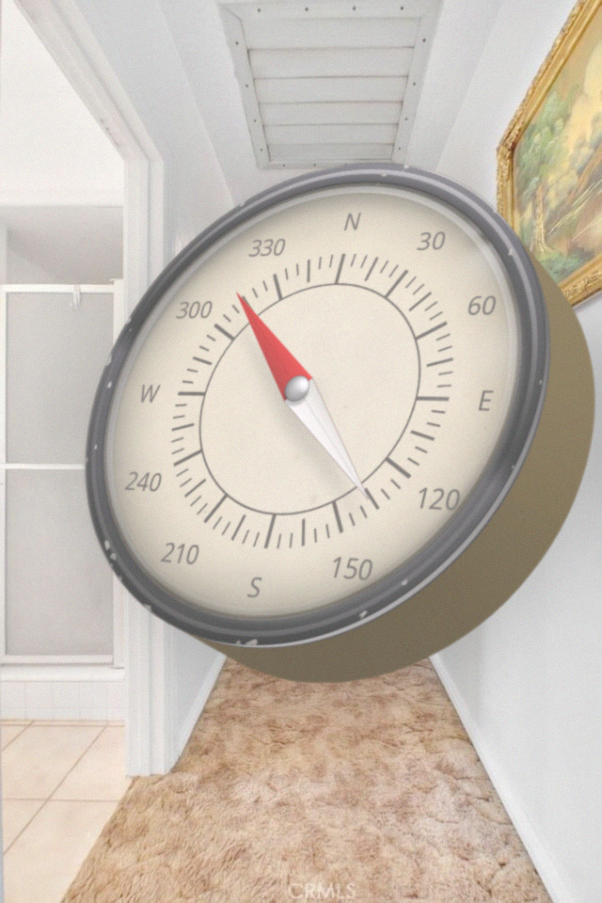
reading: ° 315
